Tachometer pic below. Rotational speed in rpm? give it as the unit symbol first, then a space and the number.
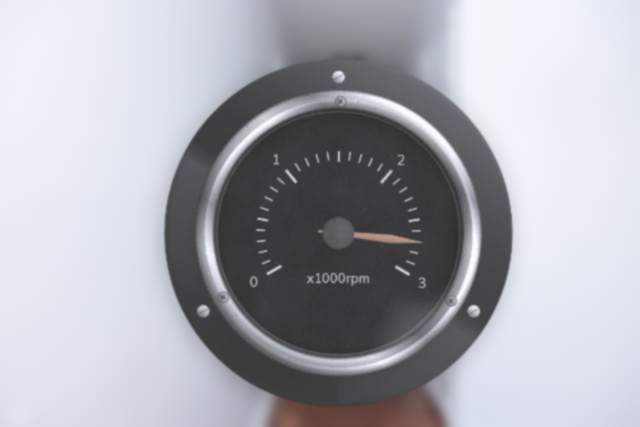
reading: rpm 2700
